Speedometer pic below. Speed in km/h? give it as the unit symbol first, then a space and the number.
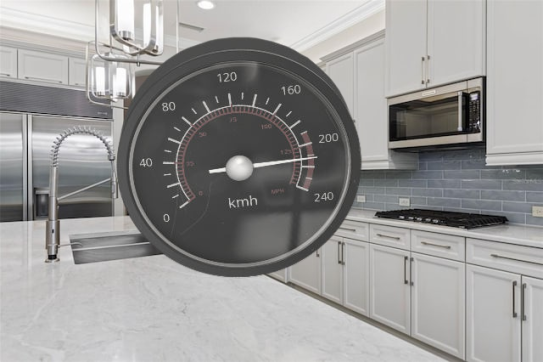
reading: km/h 210
